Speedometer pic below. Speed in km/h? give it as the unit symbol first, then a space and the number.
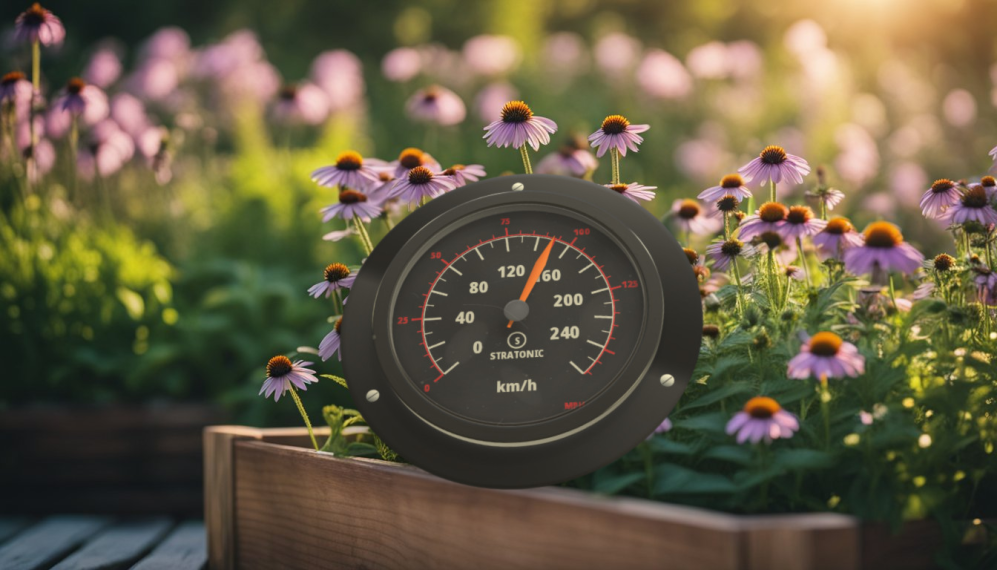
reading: km/h 150
